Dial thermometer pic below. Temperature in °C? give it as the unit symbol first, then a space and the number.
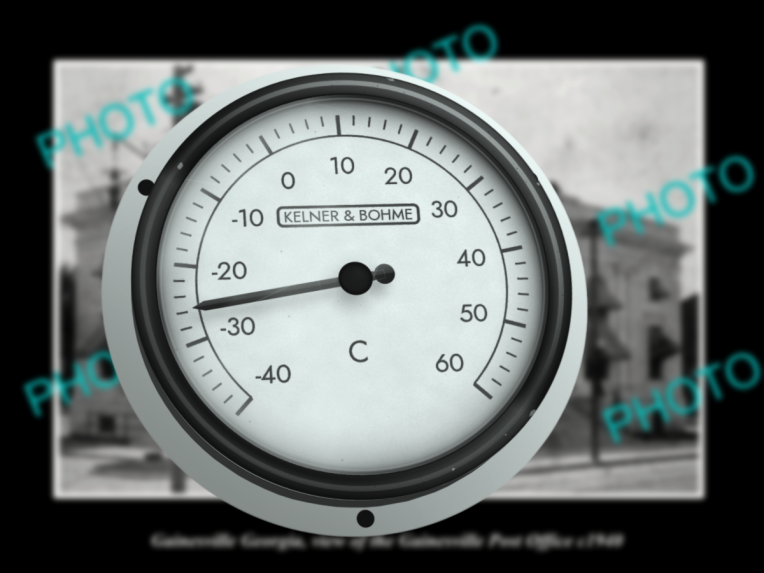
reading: °C -26
